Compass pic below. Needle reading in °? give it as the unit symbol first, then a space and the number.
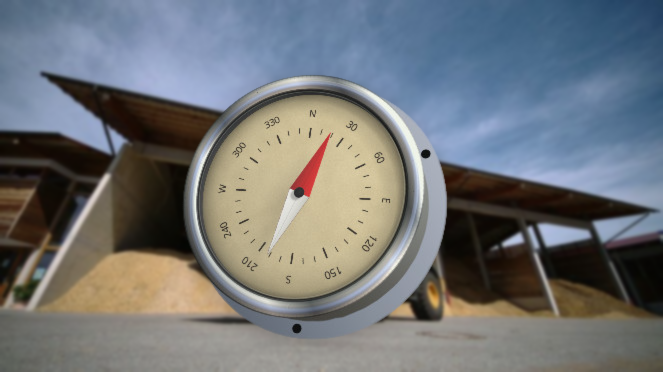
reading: ° 20
